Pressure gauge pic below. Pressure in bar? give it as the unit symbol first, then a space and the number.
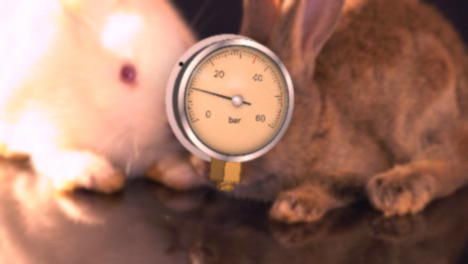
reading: bar 10
